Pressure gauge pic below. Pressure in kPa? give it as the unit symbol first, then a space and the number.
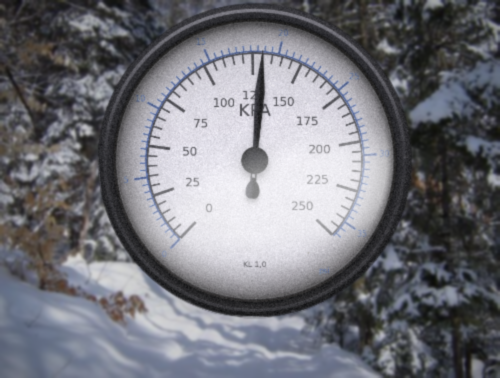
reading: kPa 130
